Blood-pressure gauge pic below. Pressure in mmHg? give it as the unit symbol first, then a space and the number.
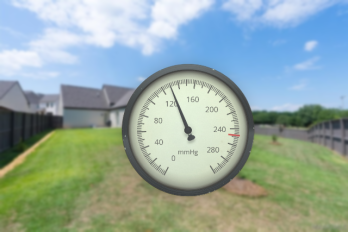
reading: mmHg 130
